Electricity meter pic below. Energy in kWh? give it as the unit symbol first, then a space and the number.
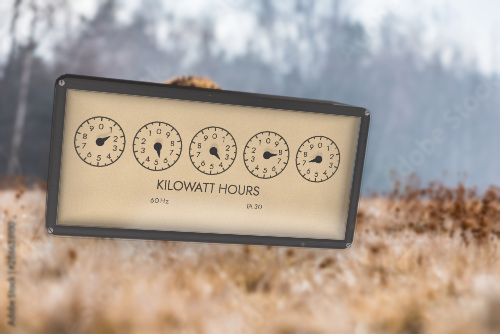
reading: kWh 15377
